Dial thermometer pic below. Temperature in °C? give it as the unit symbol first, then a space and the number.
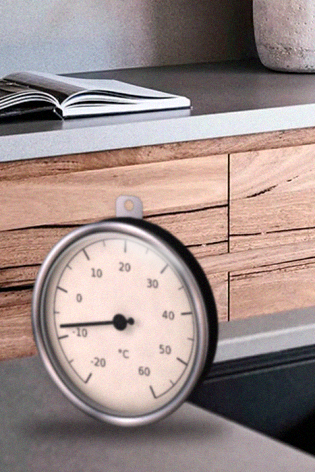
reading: °C -7.5
